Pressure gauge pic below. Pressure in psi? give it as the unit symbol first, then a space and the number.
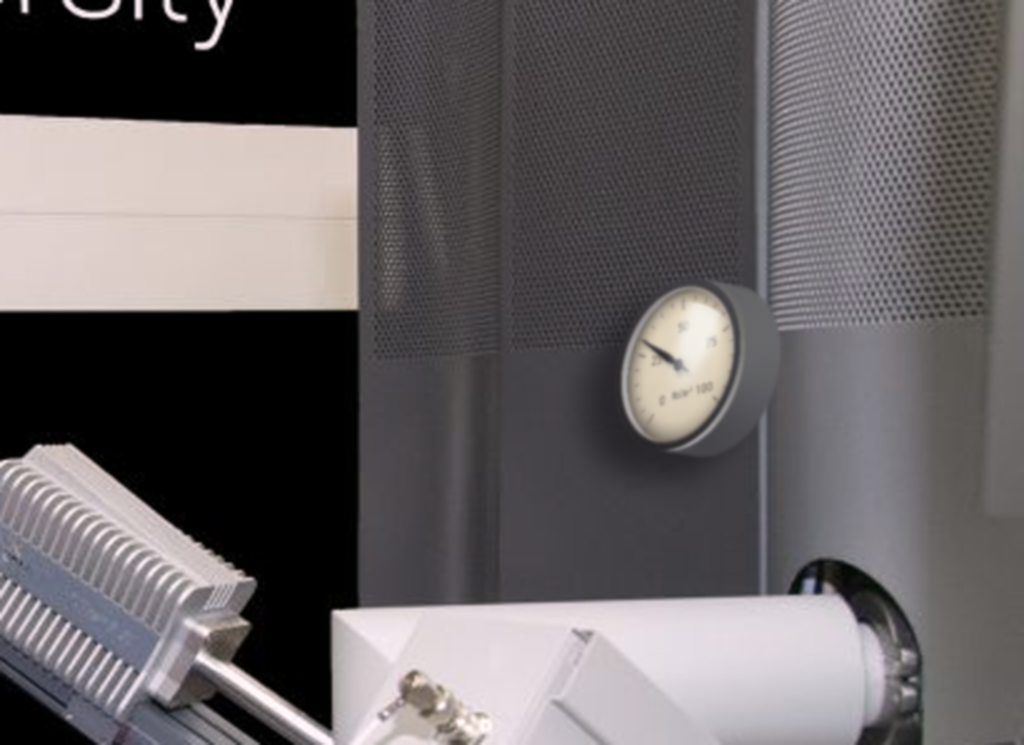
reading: psi 30
